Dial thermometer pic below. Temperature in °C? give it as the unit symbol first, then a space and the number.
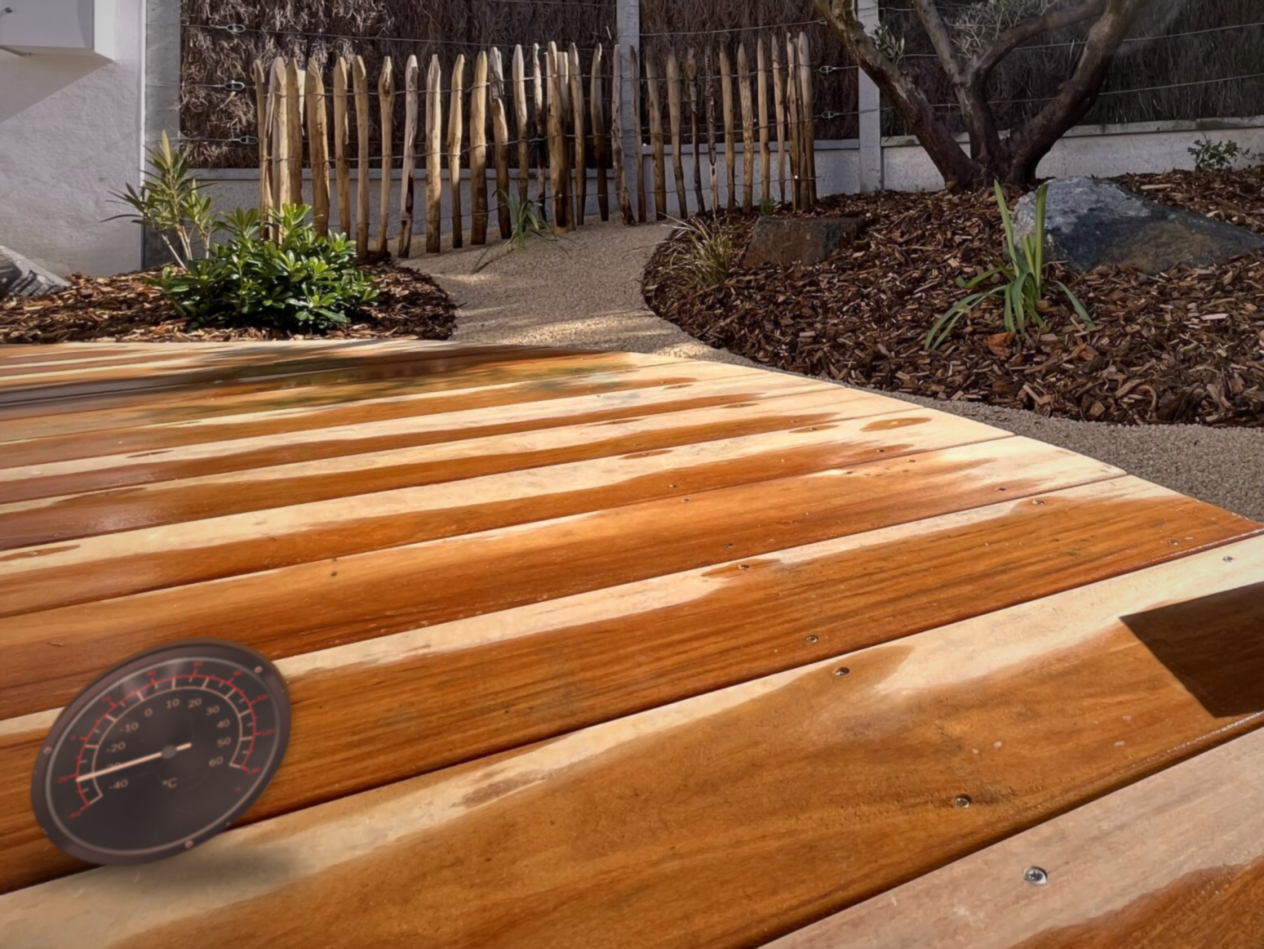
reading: °C -30
